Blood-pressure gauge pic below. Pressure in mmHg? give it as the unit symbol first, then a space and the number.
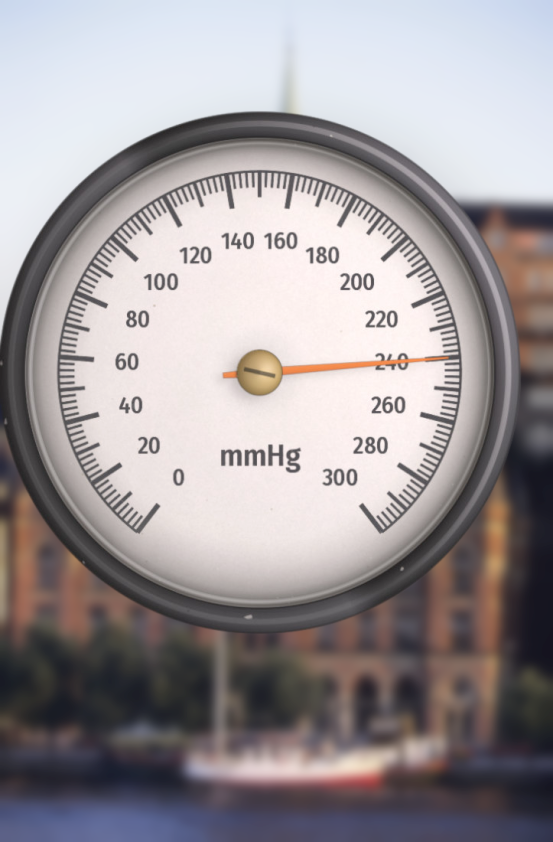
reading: mmHg 240
